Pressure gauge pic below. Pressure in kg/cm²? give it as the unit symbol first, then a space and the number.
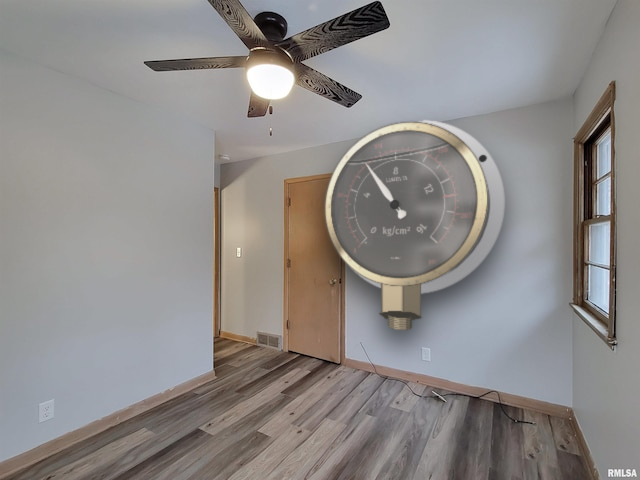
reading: kg/cm² 6
